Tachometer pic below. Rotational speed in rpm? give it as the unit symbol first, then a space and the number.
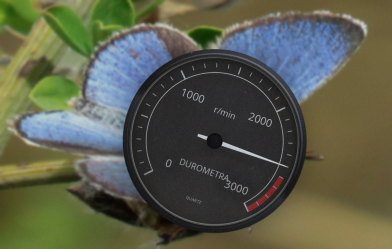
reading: rpm 2500
